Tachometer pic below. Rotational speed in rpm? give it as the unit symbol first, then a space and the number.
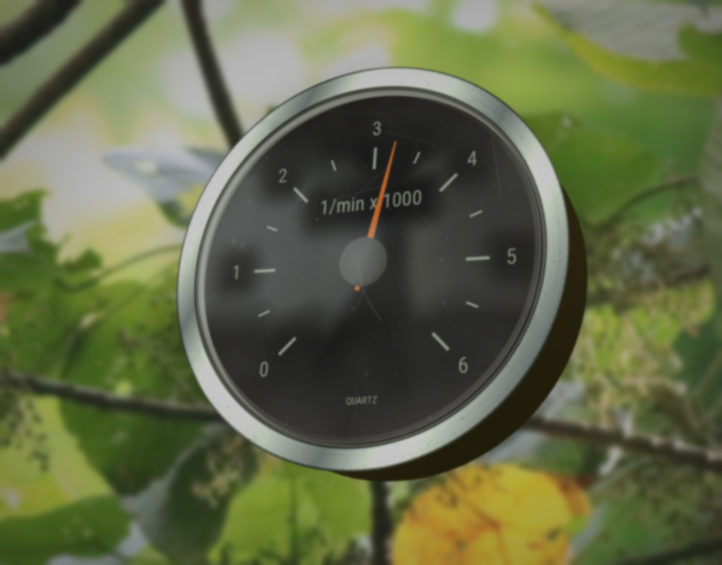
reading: rpm 3250
